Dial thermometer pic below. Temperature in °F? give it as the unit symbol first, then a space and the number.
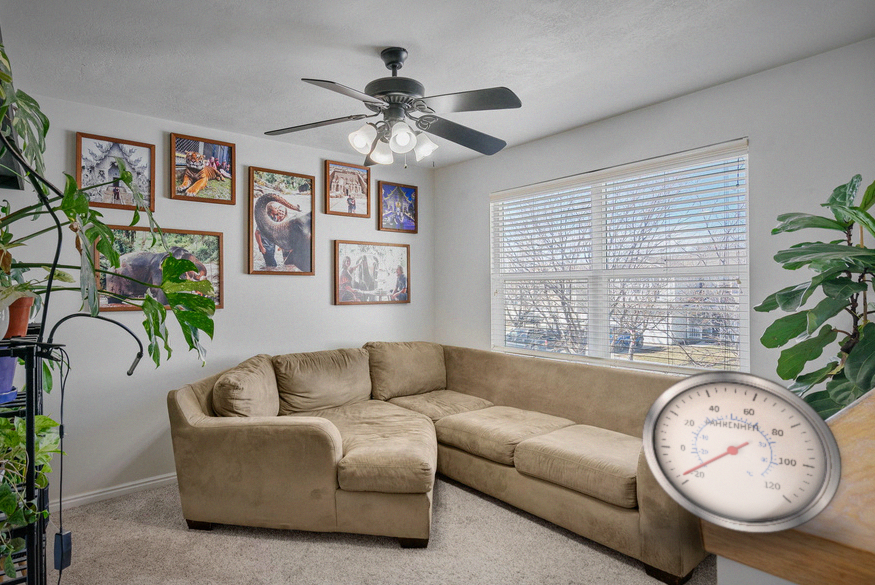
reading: °F -16
